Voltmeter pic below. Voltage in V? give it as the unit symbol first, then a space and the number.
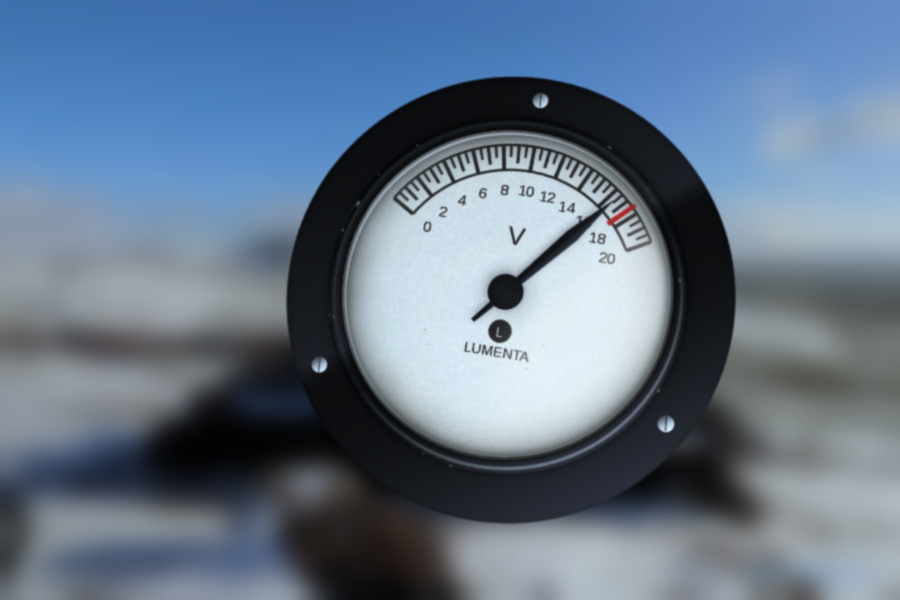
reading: V 16.5
